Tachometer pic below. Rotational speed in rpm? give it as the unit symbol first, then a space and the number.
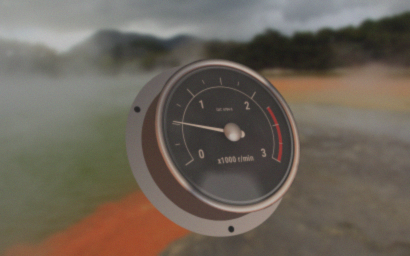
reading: rpm 500
